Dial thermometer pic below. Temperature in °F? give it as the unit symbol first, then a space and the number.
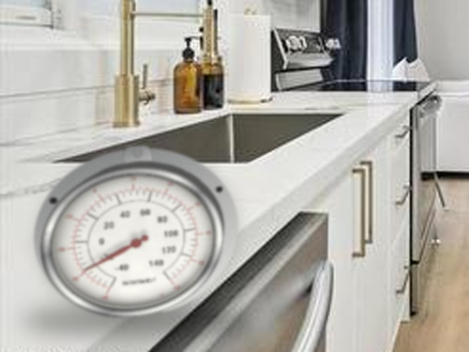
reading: °F -20
